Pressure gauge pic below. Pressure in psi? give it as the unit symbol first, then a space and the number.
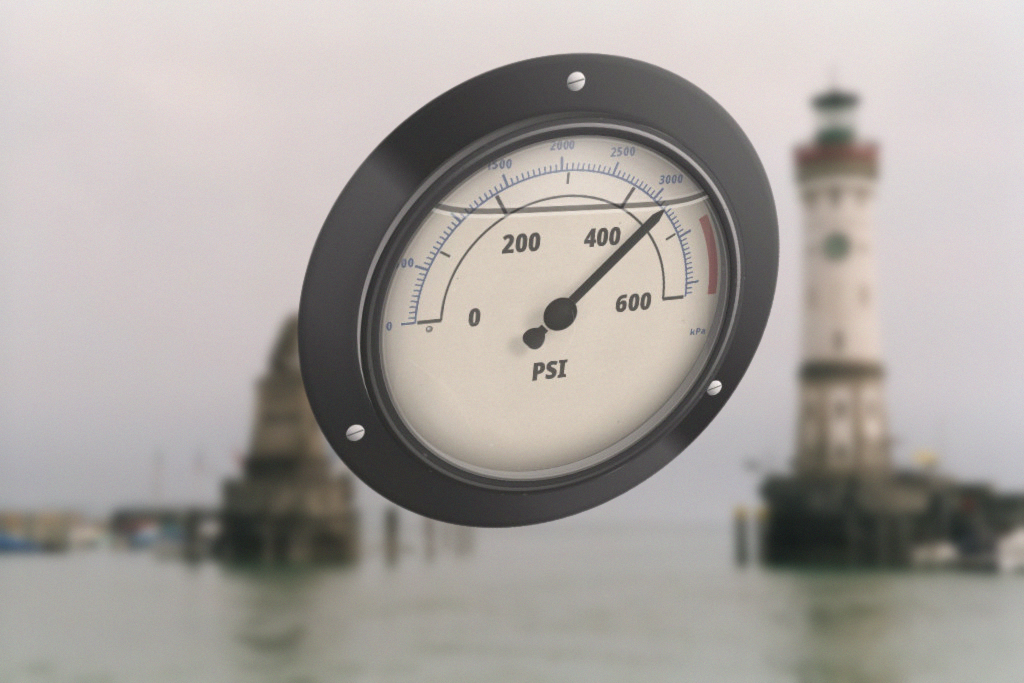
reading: psi 450
